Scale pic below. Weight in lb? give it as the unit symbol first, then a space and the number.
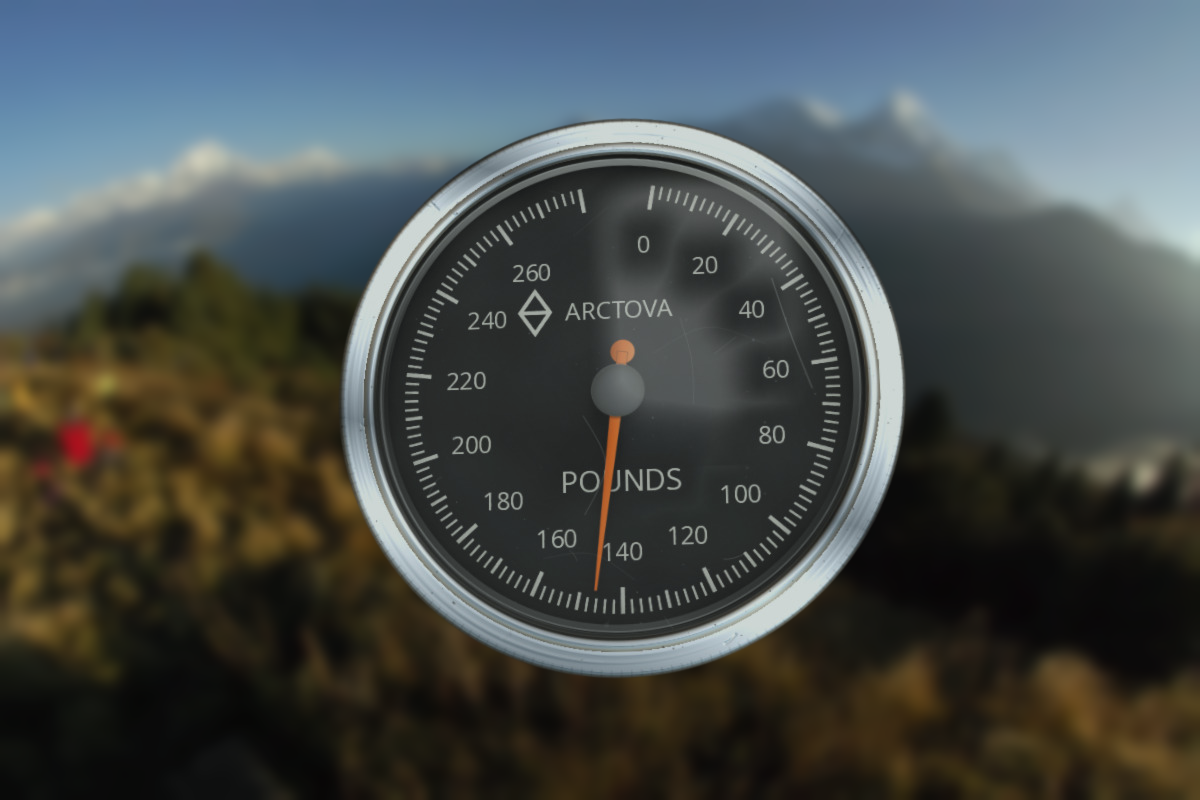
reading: lb 146
